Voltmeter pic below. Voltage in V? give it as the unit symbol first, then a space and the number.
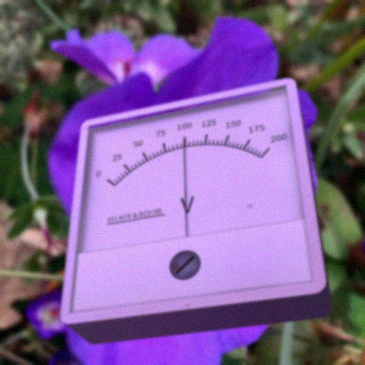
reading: V 100
